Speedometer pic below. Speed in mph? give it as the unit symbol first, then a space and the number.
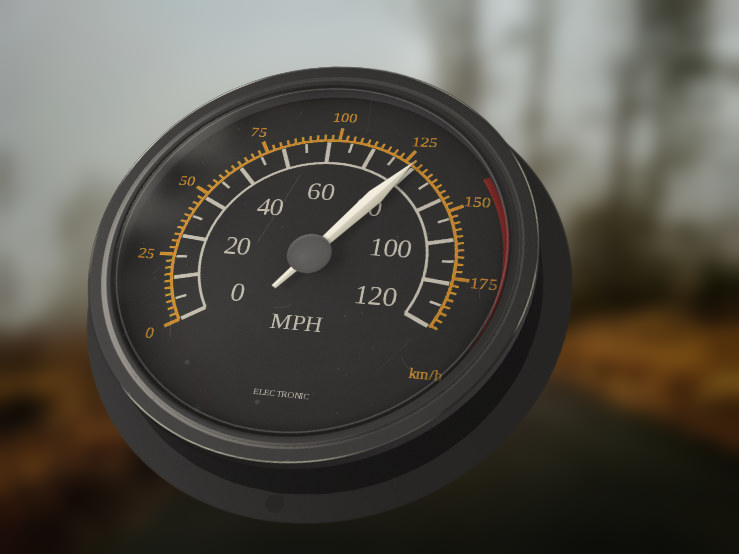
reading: mph 80
